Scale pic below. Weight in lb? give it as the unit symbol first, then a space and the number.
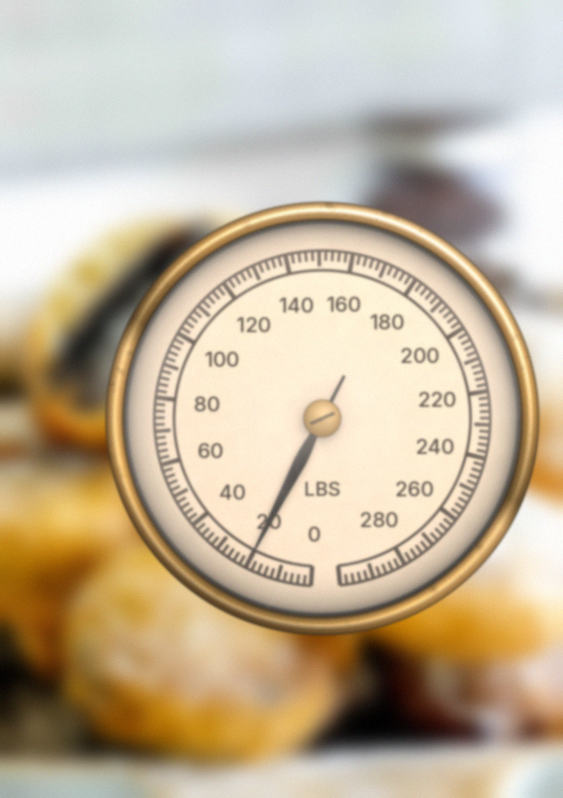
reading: lb 20
